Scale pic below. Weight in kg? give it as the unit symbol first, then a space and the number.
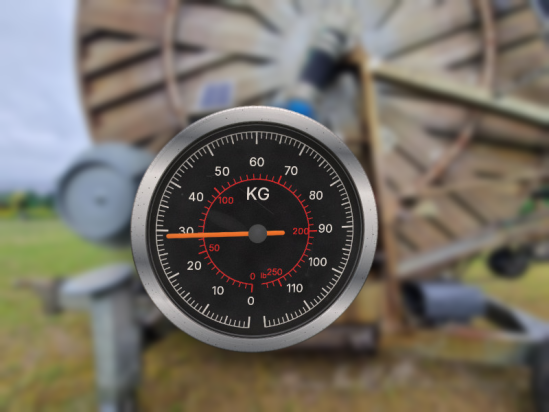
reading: kg 29
